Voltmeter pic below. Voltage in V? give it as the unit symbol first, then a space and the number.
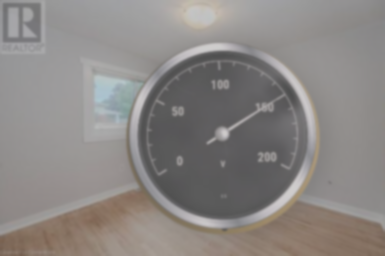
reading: V 150
